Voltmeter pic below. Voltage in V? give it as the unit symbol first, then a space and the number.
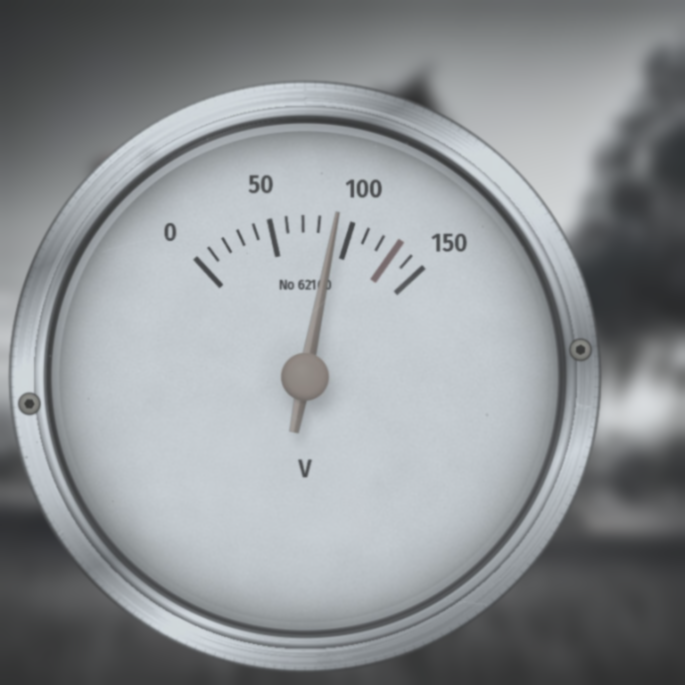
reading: V 90
